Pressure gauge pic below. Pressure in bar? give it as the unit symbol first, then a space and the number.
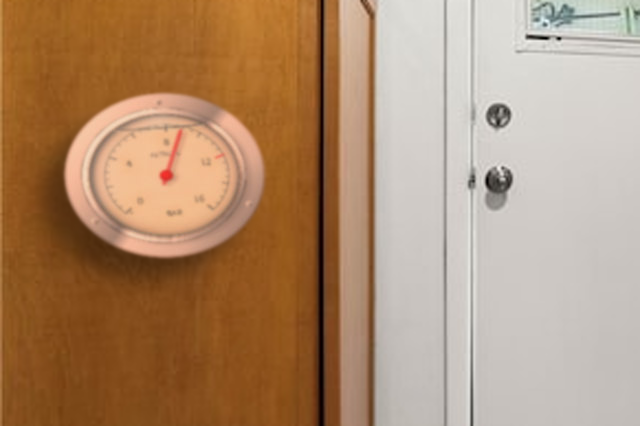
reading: bar 9
